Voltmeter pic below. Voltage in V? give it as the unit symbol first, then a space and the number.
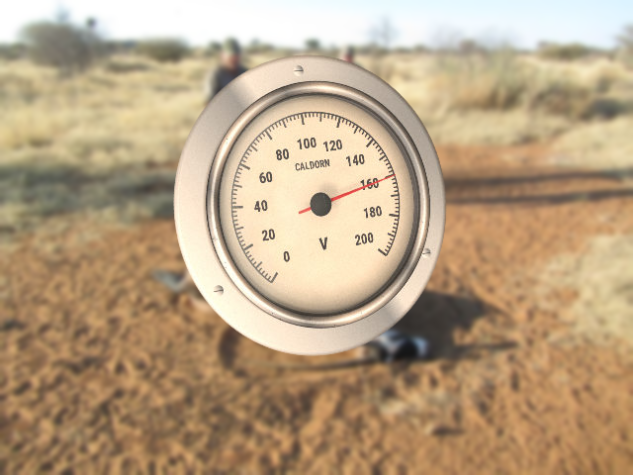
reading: V 160
